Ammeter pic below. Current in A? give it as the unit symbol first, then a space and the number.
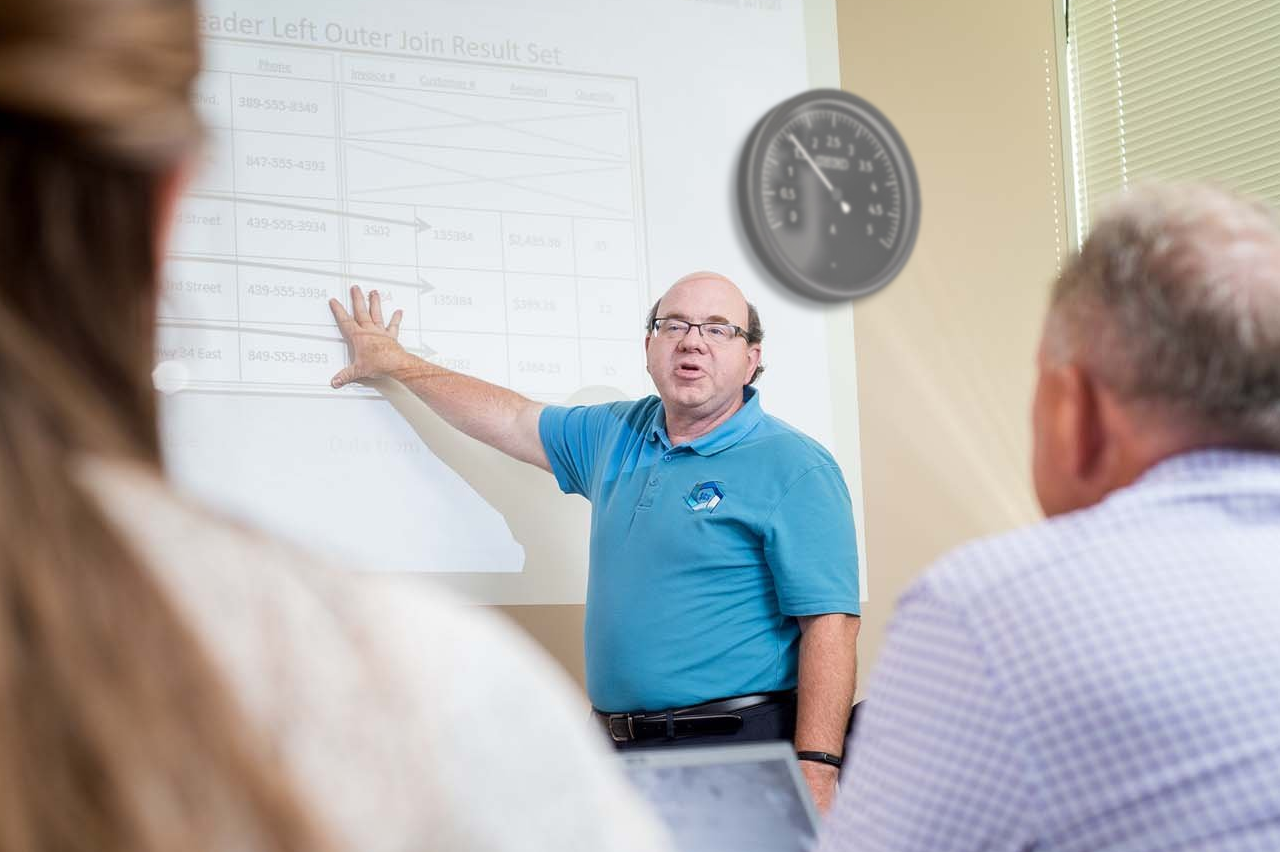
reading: A 1.5
